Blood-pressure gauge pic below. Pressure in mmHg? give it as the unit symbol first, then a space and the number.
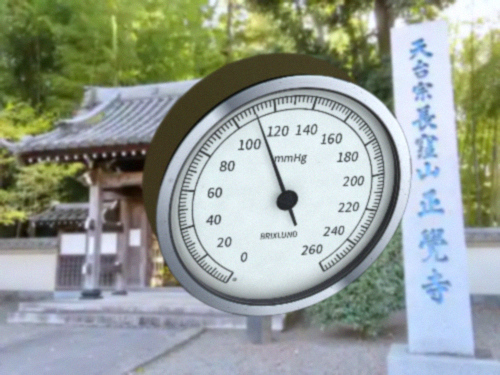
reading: mmHg 110
